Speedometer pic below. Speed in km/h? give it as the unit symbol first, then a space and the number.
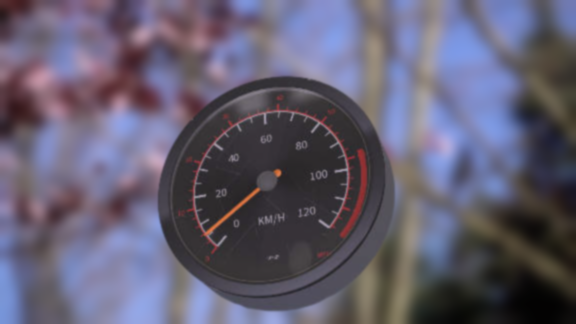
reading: km/h 5
